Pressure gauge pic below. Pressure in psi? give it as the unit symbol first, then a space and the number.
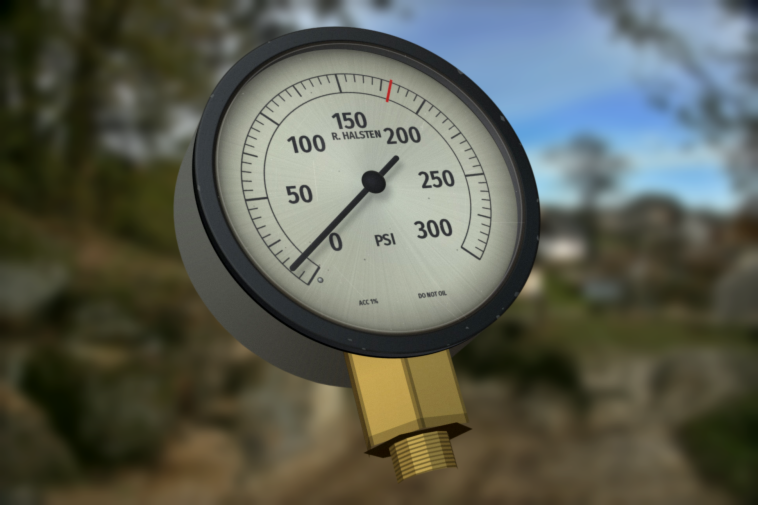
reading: psi 10
